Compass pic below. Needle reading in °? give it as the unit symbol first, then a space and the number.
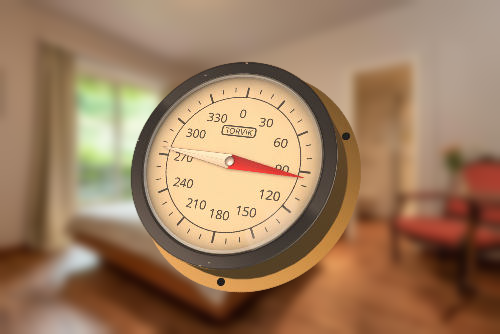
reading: ° 95
